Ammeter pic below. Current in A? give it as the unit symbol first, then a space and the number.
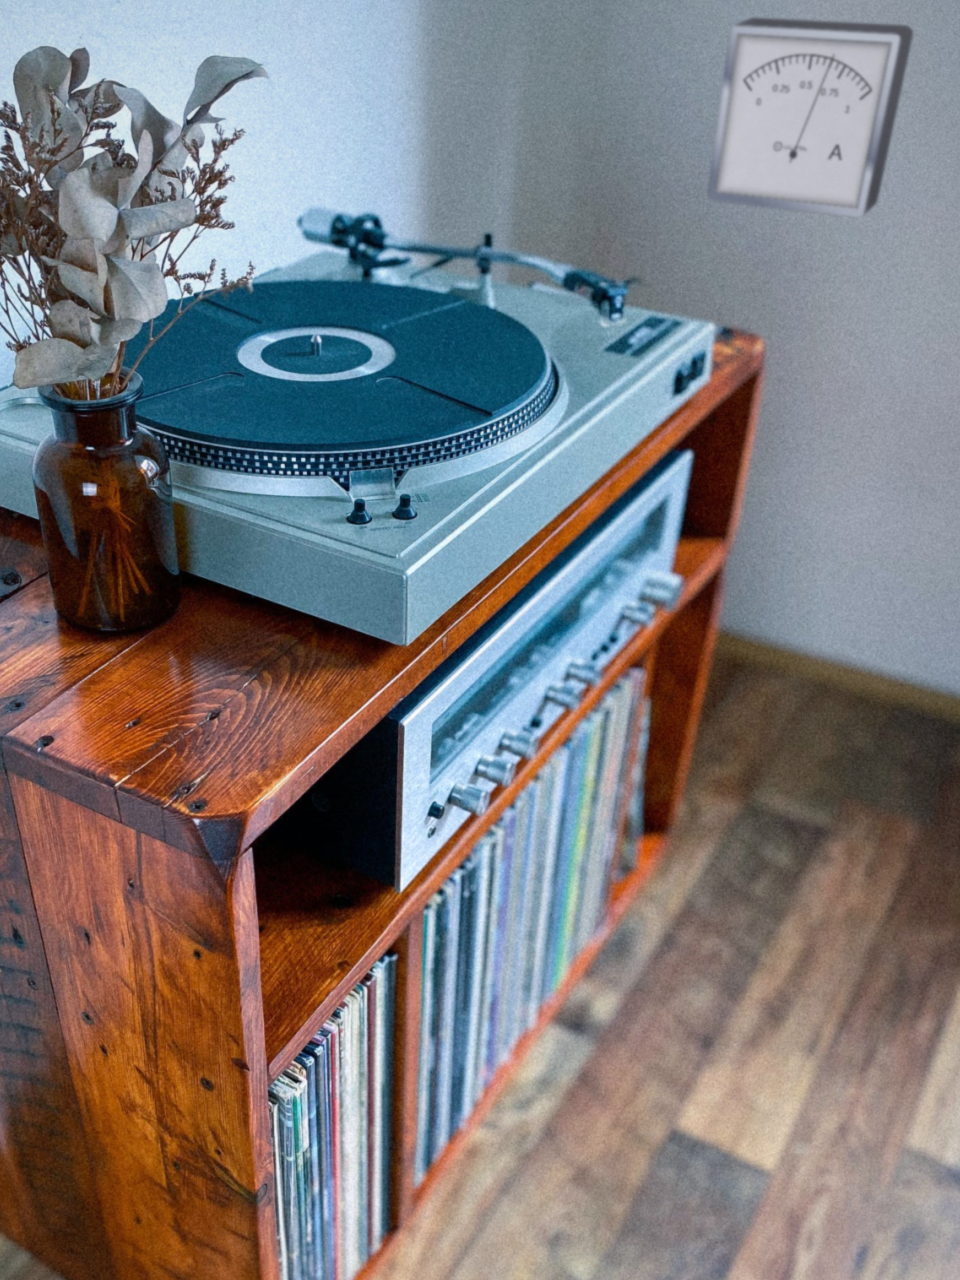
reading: A 0.65
